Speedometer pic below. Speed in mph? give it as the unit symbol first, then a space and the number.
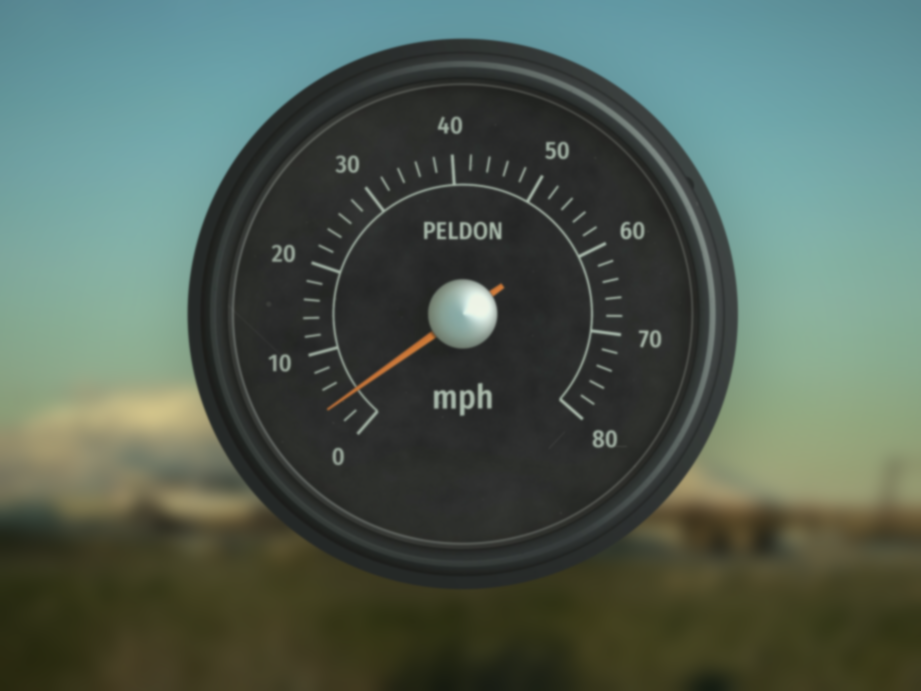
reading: mph 4
